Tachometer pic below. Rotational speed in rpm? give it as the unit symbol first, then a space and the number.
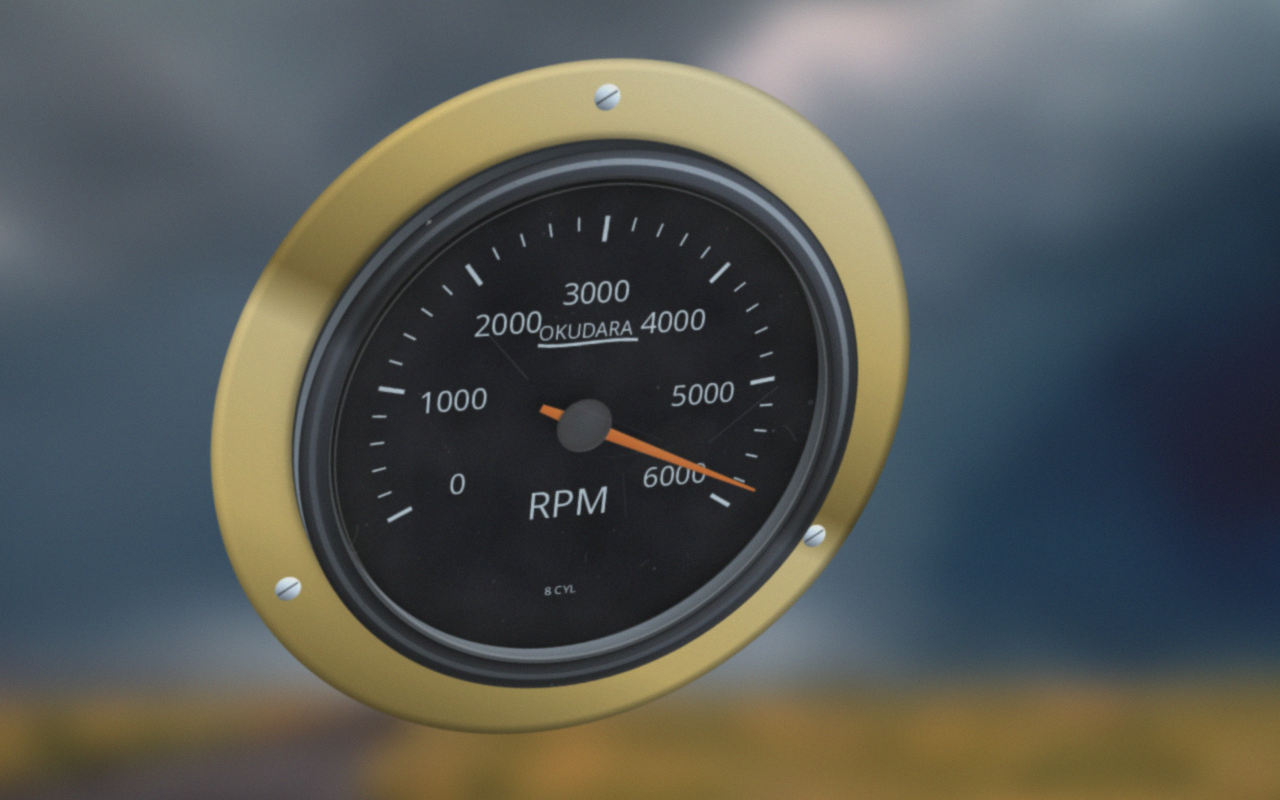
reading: rpm 5800
